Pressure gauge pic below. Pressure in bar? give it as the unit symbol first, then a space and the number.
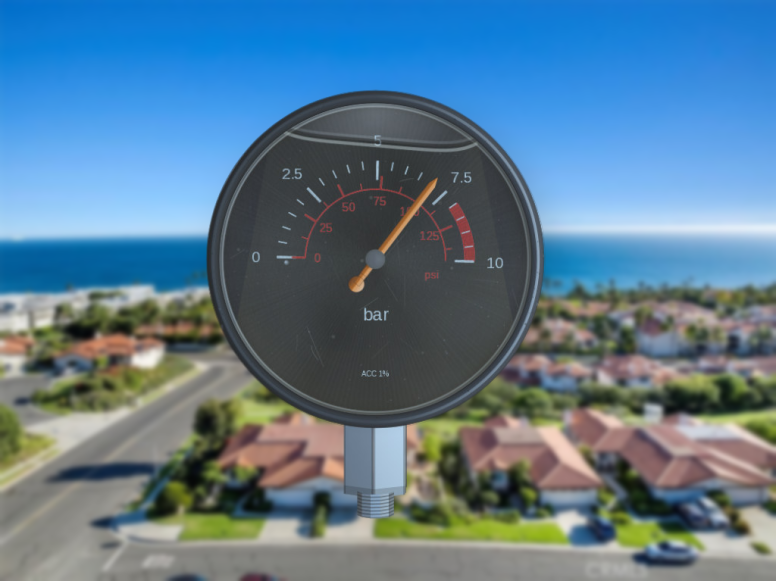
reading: bar 7
